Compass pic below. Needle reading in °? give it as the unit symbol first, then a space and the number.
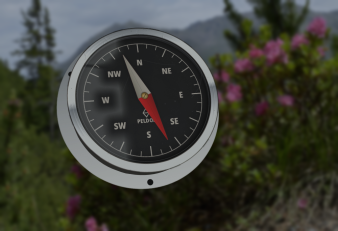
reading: ° 160
